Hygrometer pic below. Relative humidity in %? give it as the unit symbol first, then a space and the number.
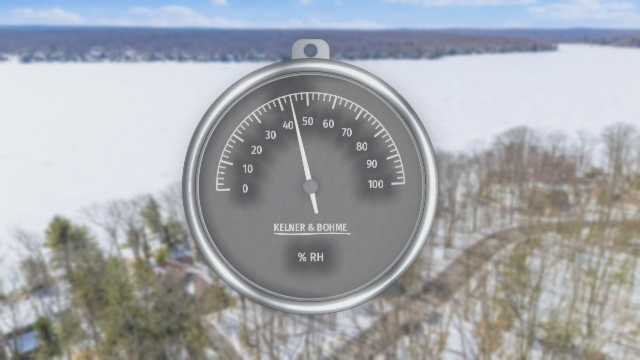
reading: % 44
